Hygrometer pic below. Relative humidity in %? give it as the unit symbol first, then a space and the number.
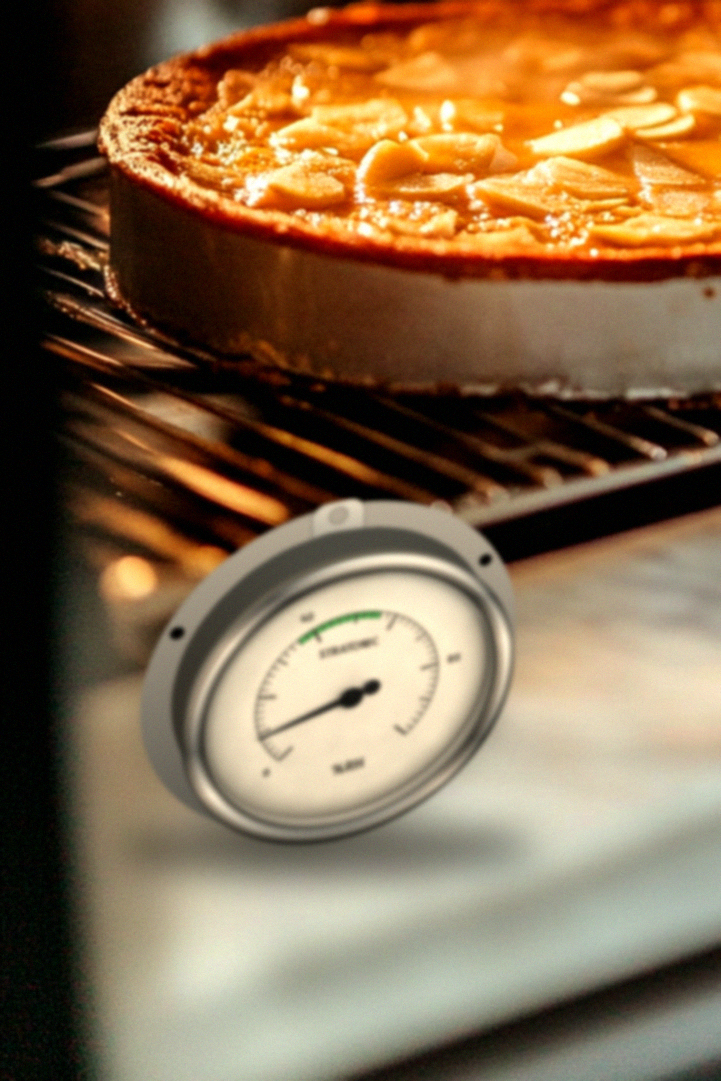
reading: % 10
